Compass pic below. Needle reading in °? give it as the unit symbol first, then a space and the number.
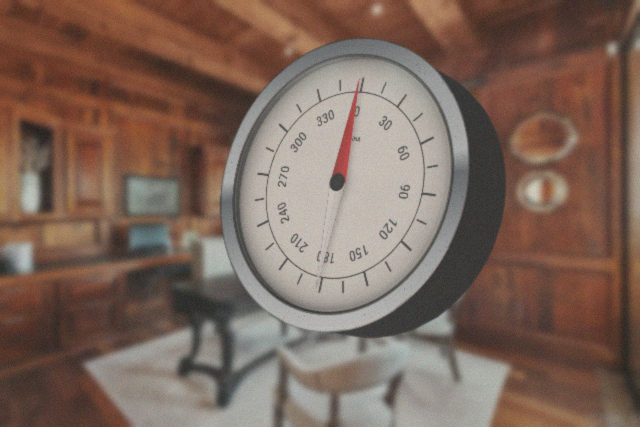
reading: ° 0
